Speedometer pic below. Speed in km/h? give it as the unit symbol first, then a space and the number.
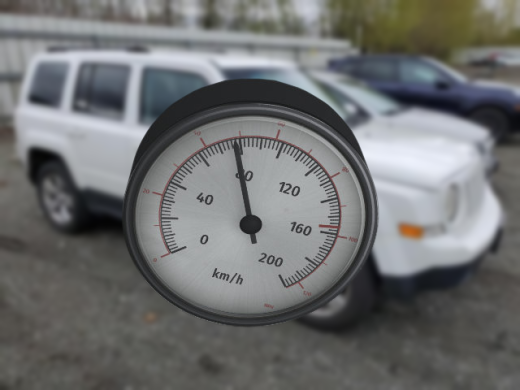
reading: km/h 78
